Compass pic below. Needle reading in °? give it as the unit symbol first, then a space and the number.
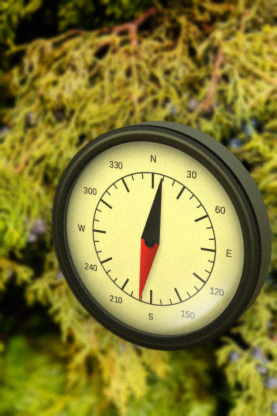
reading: ° 190
